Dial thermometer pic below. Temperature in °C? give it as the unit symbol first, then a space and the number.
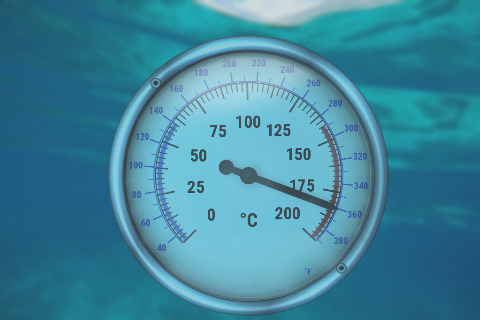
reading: °C 182.5
